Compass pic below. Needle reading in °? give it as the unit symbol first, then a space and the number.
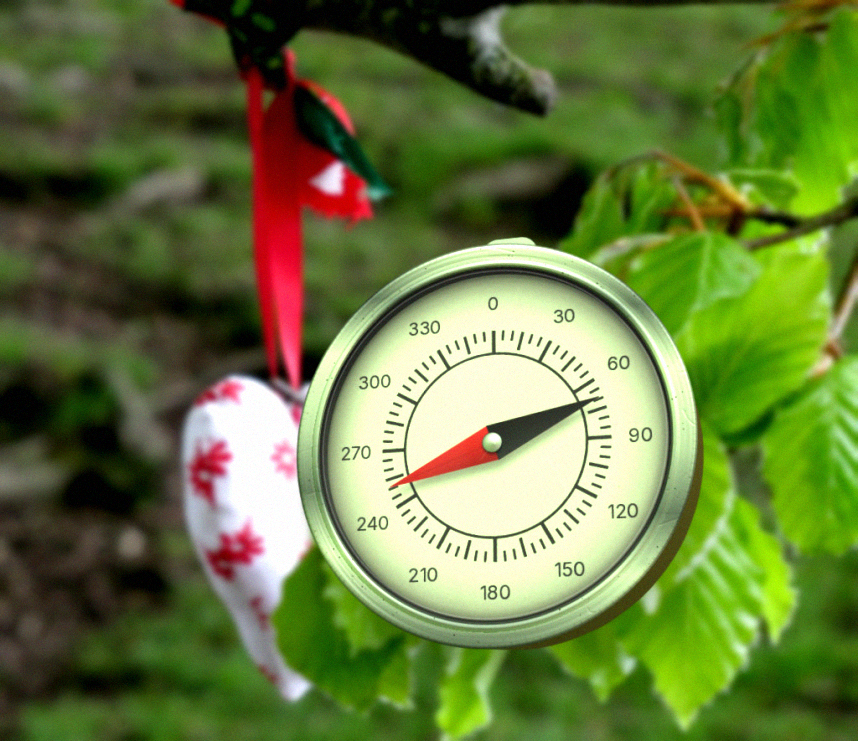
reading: ° 250
